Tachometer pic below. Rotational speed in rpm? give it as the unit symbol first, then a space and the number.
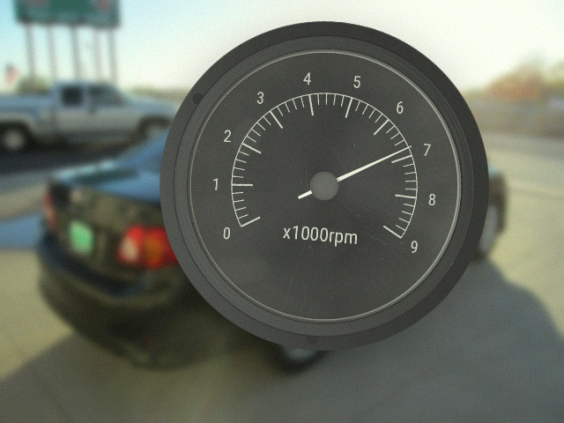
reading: rpm 6800
